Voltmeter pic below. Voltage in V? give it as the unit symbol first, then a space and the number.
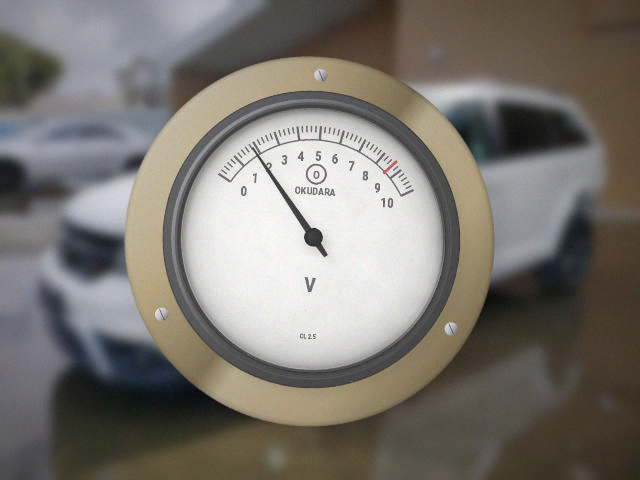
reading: V 1.8
